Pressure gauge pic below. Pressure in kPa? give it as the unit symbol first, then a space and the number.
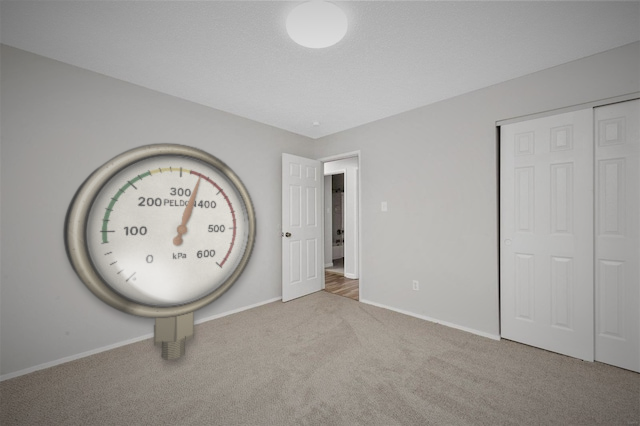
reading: kPa 340
